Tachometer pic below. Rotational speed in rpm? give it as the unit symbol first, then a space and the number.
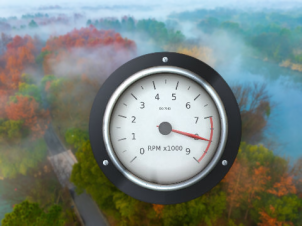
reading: rpm 8000
